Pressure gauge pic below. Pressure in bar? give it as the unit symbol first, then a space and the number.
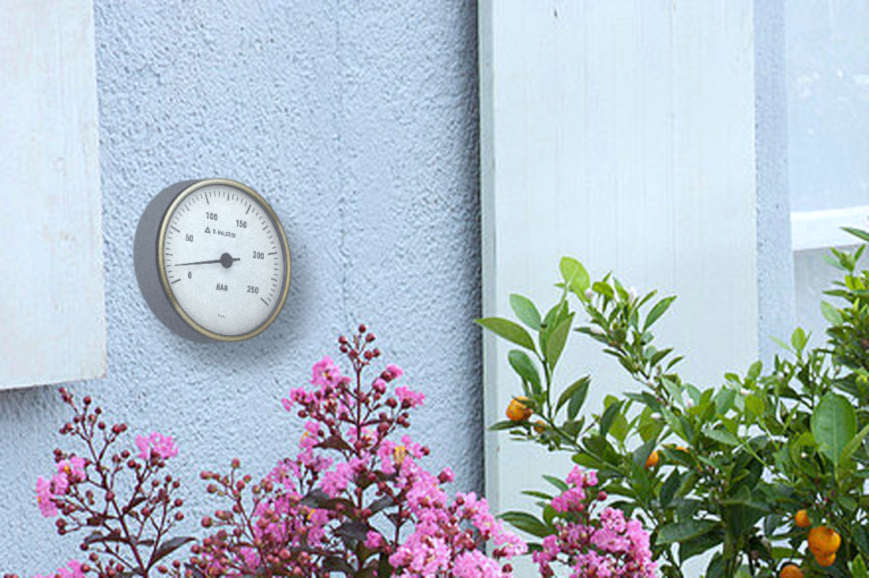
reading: bar 15
